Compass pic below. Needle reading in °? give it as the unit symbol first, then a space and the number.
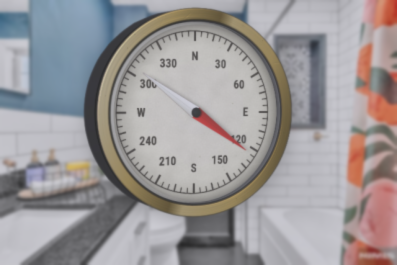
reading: ° 125
